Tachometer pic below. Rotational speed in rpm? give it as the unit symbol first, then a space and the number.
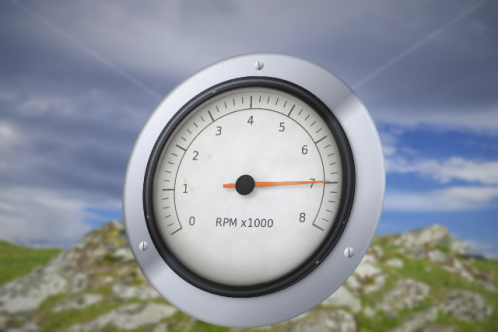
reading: rpm 7000
